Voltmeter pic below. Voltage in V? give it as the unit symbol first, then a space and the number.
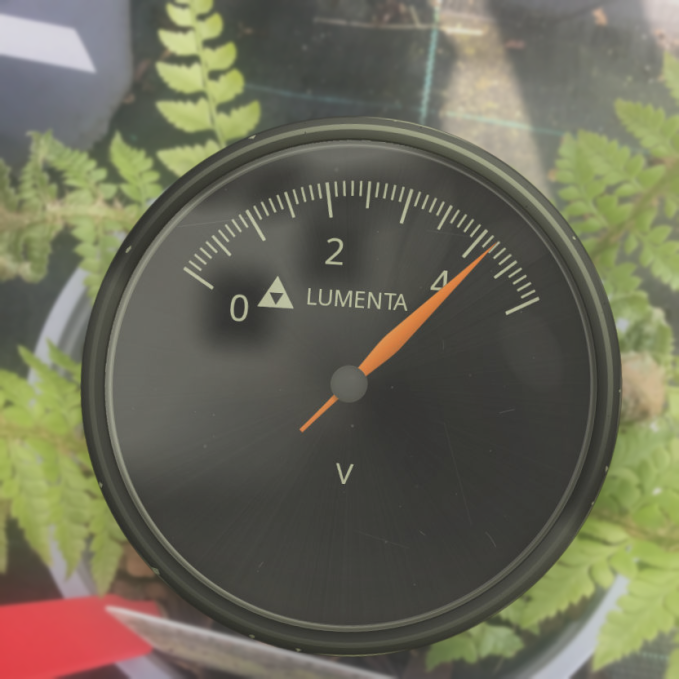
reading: V 4.2
